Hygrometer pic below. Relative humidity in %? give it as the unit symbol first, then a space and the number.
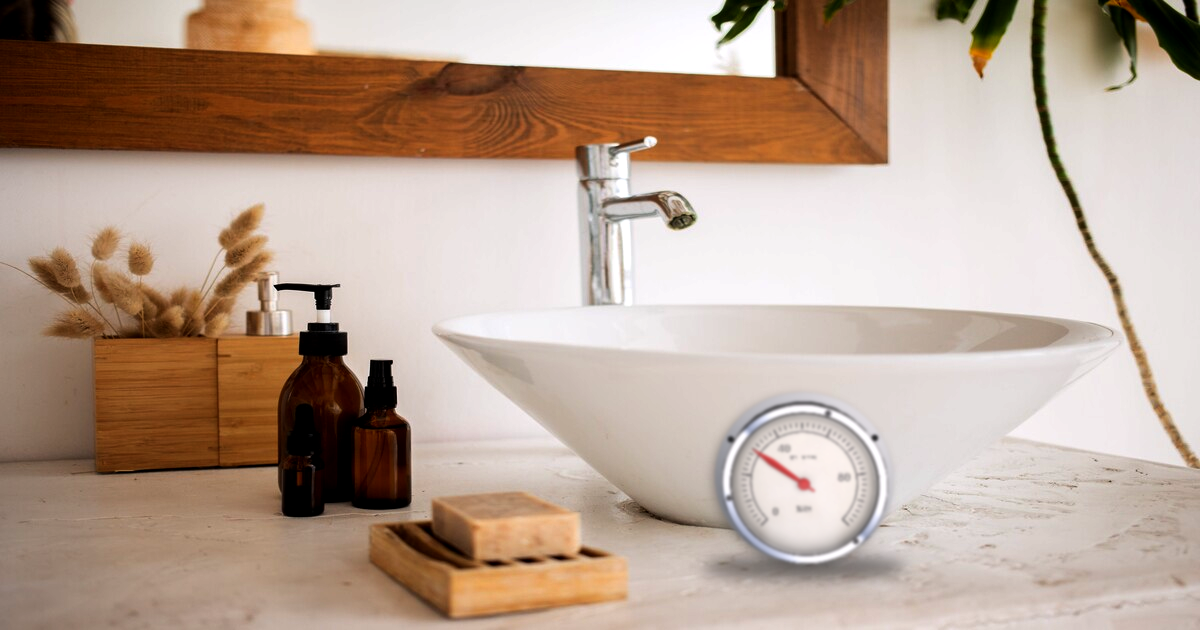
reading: % 30
